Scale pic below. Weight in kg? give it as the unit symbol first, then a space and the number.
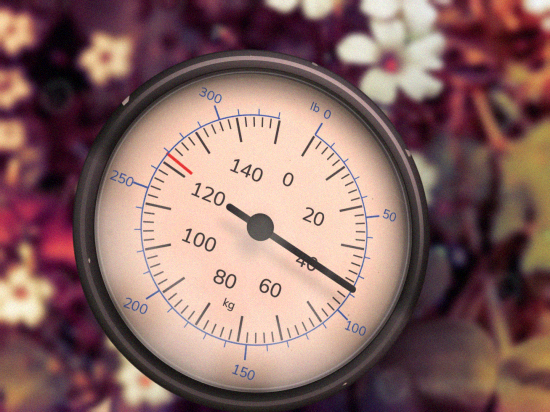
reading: kg 40
